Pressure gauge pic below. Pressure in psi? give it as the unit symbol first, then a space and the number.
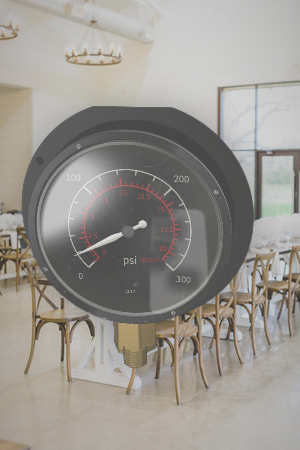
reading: psi 20
